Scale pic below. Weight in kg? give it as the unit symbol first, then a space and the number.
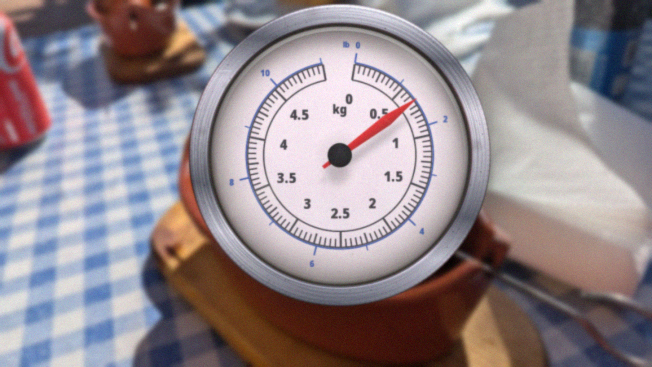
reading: kg 0.65
